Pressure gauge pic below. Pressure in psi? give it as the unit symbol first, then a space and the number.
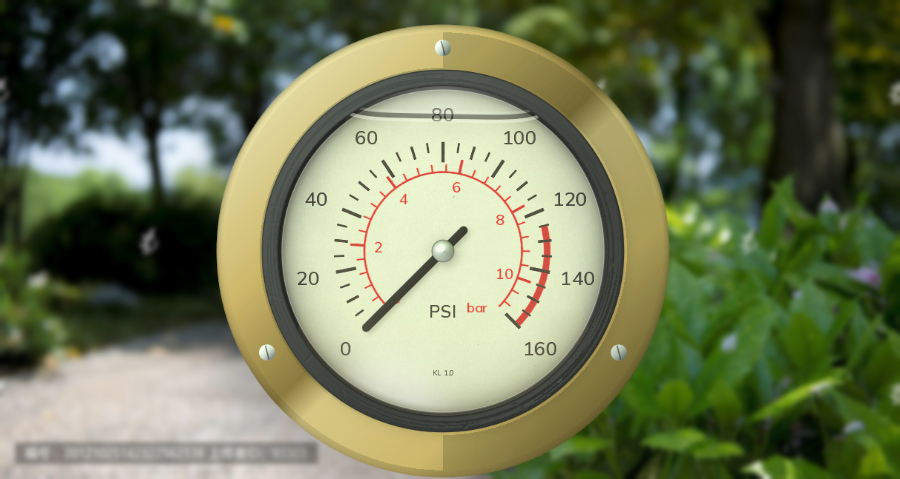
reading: psi 0
